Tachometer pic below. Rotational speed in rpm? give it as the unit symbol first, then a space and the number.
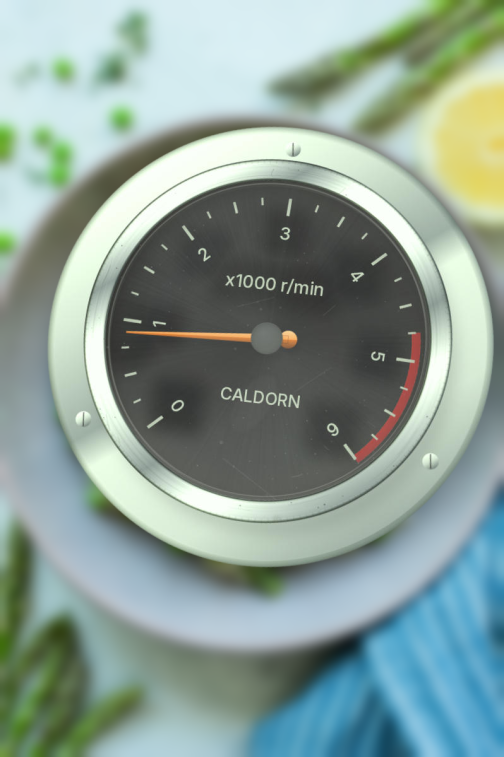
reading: rpm 875
